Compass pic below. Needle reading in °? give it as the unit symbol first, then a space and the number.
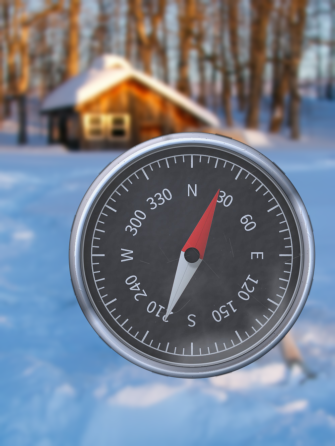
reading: ° 22.5
